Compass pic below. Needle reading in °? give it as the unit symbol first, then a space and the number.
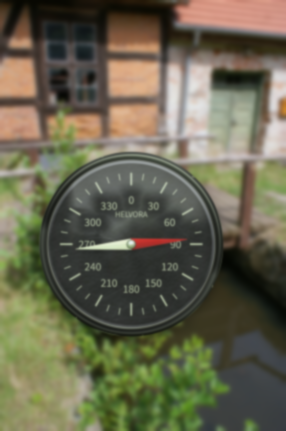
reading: ° 85
